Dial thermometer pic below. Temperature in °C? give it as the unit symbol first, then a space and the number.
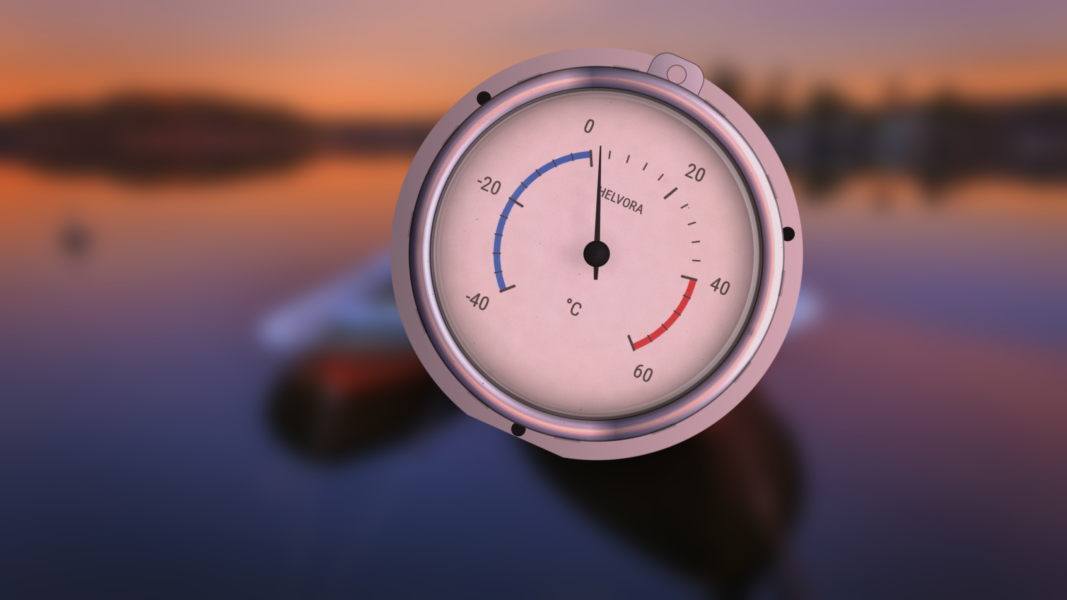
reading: °C 2
